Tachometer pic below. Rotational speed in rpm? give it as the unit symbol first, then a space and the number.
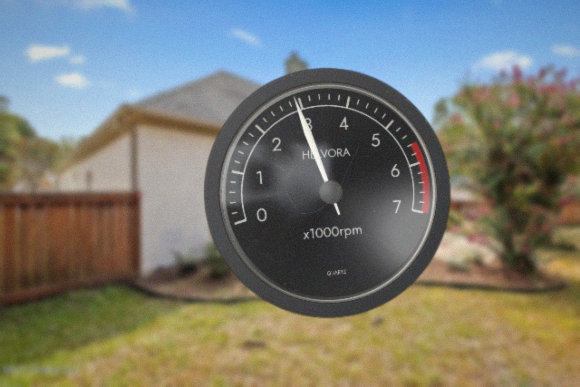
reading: rpm 2900
